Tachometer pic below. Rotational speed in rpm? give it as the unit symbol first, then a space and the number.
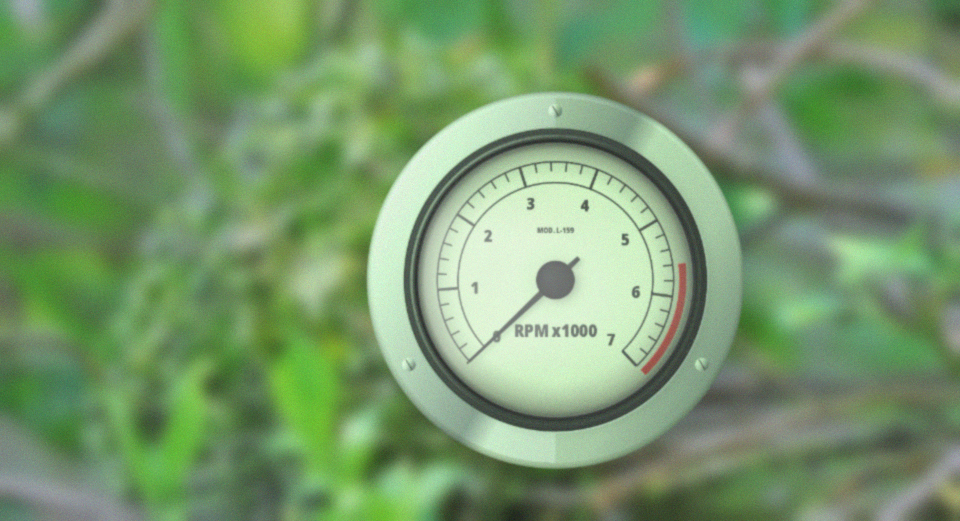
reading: rpm 0
